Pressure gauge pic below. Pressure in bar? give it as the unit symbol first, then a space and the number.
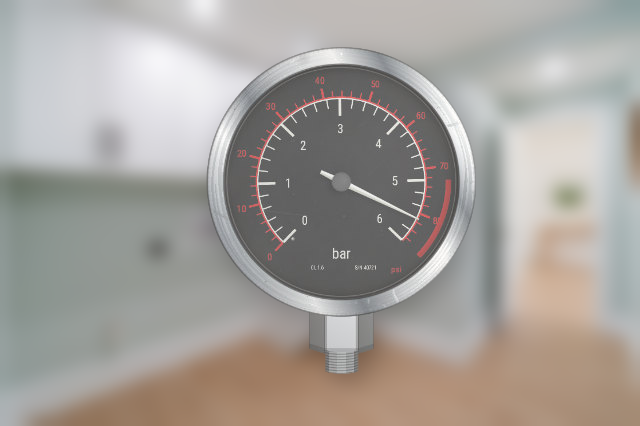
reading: bar 5.6
